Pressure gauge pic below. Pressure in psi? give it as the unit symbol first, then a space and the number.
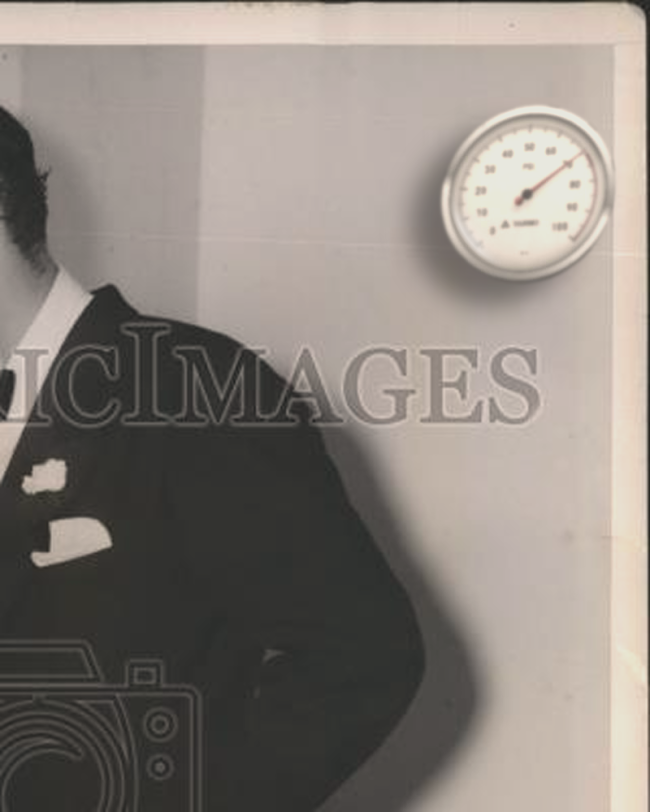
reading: psi 70
